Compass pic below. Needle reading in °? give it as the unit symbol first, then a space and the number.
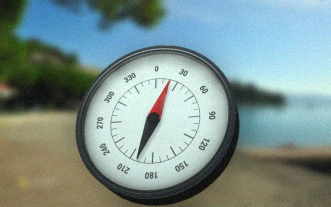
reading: ° 20
